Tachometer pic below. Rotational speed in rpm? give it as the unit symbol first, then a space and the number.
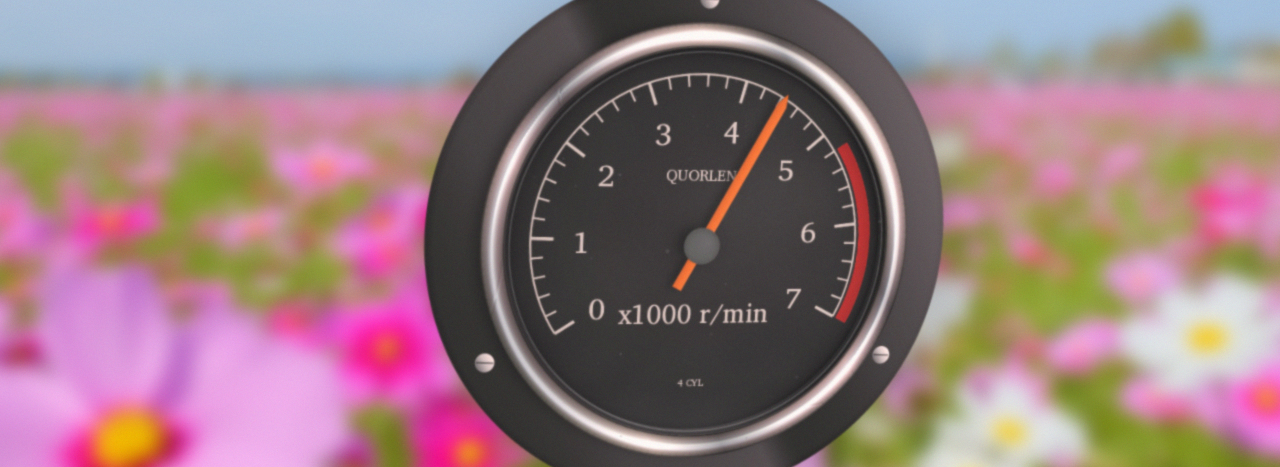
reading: rpm 4400
